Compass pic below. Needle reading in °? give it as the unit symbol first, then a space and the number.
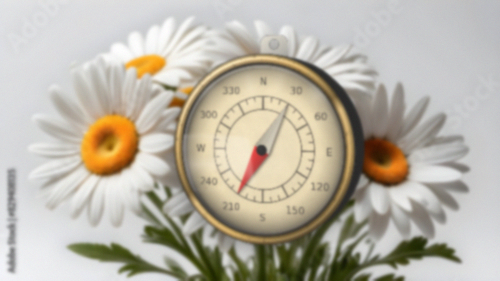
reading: ° 210
